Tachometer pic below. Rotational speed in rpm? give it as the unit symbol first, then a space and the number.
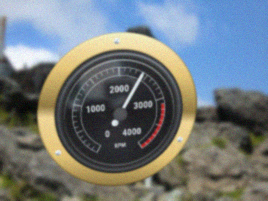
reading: rpm 2400
